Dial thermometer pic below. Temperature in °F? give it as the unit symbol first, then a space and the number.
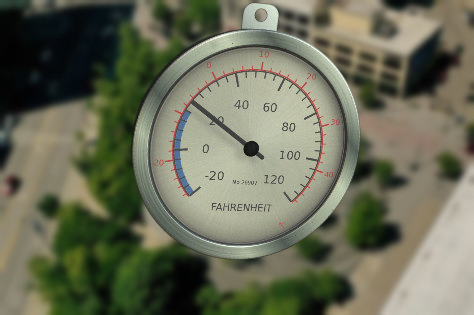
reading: °F 20
